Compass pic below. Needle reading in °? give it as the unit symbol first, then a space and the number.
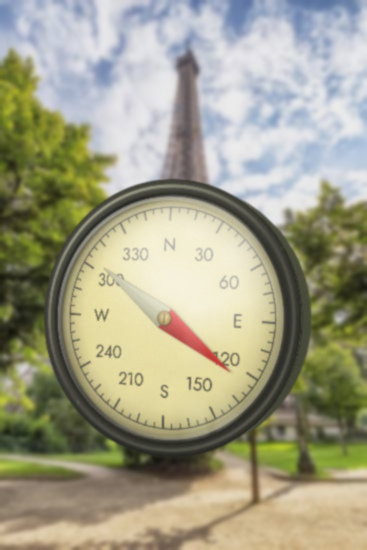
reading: ° 125
